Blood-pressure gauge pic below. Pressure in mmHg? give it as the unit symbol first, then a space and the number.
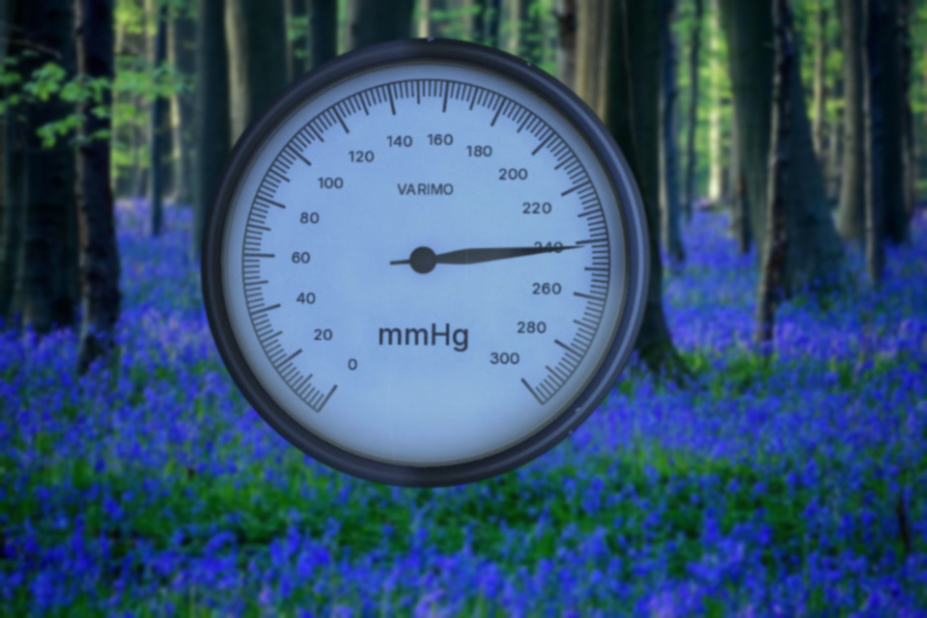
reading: mmHg 242
